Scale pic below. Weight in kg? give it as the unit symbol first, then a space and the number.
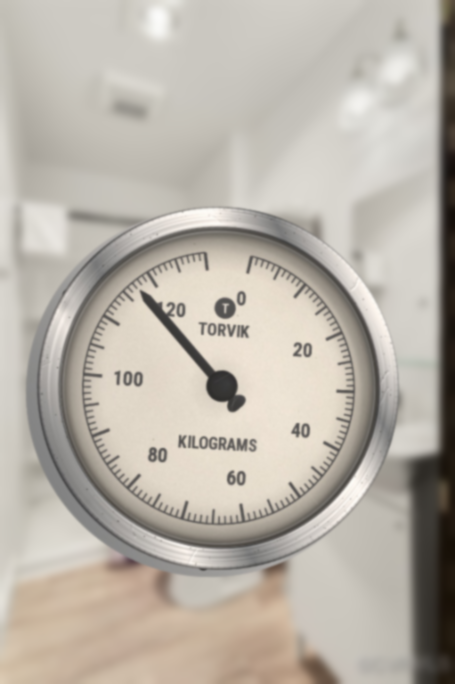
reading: kg 117
